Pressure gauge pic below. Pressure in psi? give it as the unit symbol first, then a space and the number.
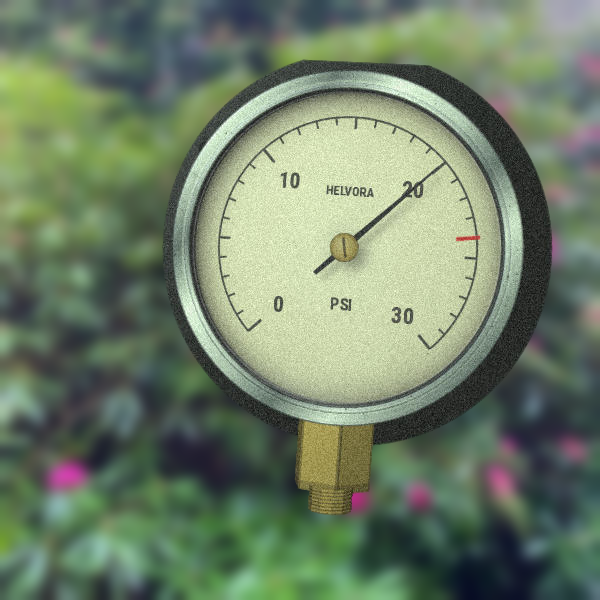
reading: psi 20
